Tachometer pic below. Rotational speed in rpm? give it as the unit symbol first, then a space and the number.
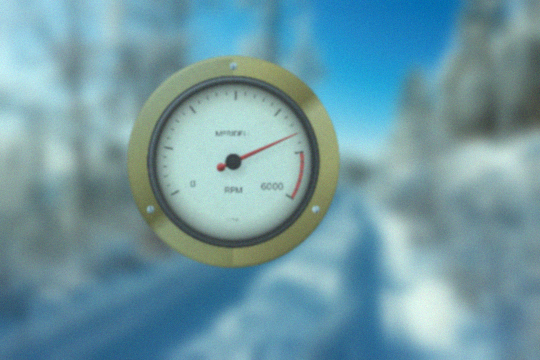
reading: rpm 4600
